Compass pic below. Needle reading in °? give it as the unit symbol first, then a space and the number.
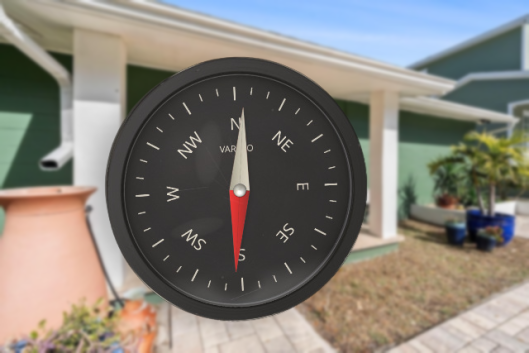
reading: ° 185
